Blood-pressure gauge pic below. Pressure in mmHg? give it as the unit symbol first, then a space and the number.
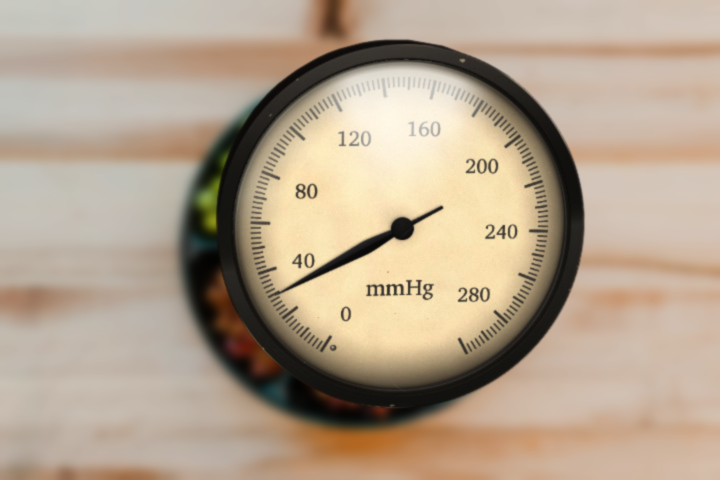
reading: mmHg 30
